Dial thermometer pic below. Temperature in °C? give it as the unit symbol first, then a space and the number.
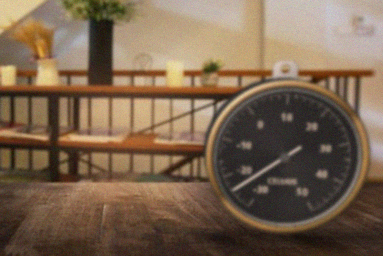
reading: °C -24
